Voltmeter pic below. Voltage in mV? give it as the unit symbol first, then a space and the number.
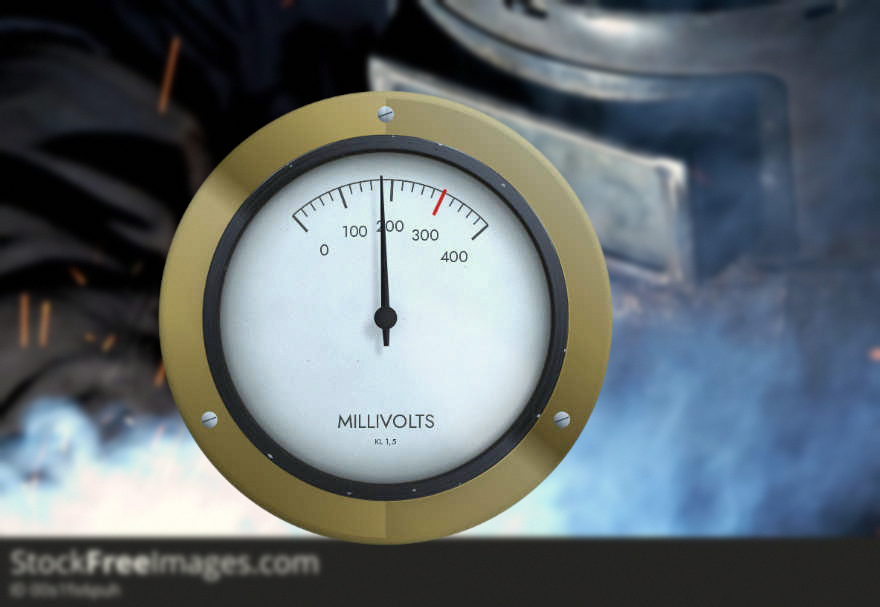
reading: mV 180
